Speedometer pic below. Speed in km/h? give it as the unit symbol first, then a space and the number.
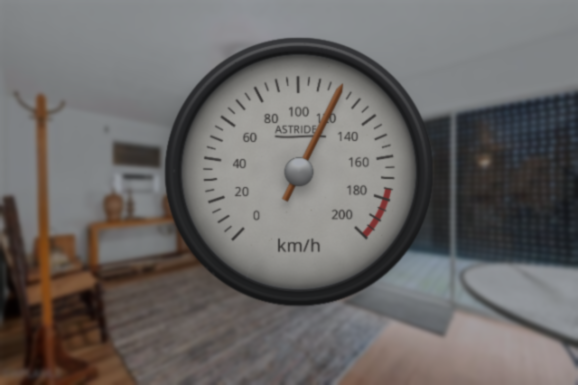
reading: km/h 120
